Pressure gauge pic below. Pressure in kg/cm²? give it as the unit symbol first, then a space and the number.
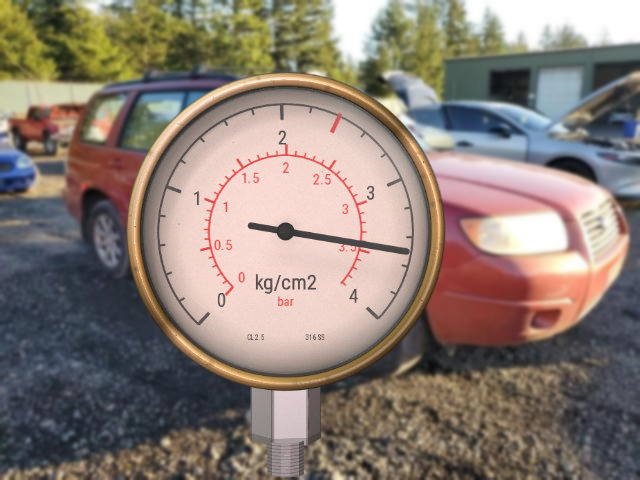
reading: kg/cm² 3.5
